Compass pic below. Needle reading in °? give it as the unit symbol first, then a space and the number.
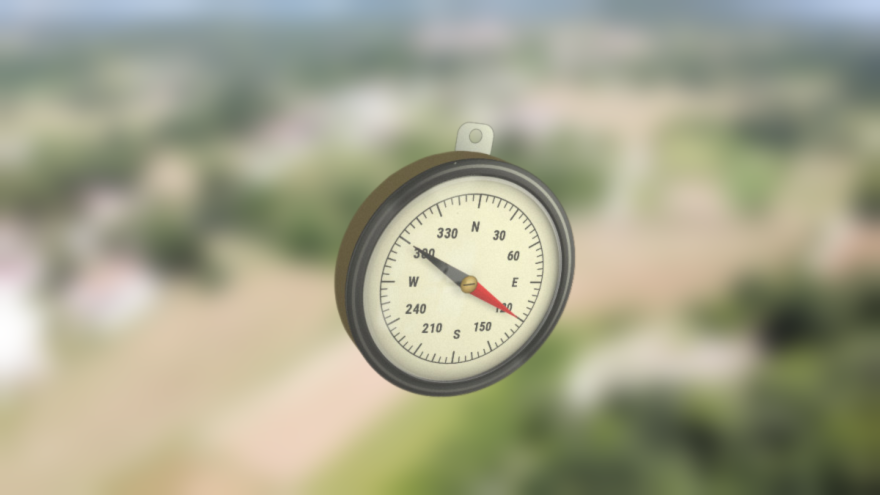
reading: ° 120
